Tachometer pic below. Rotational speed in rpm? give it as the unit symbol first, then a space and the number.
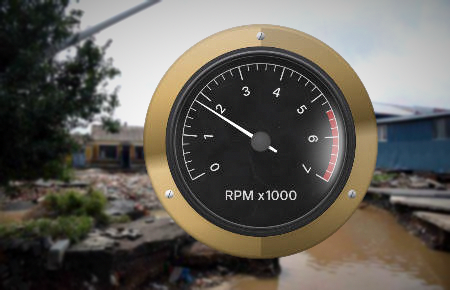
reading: rpm 1800
